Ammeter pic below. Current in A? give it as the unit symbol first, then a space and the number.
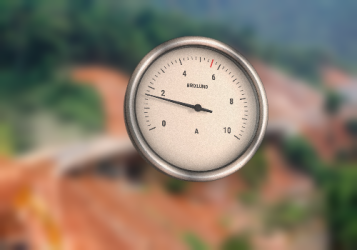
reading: A 1.6
